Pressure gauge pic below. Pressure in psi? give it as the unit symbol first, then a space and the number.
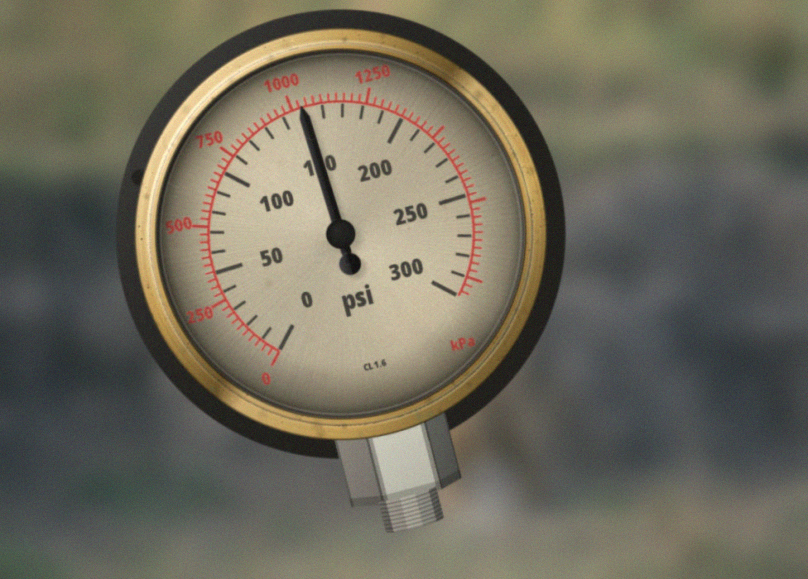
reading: psi 150
